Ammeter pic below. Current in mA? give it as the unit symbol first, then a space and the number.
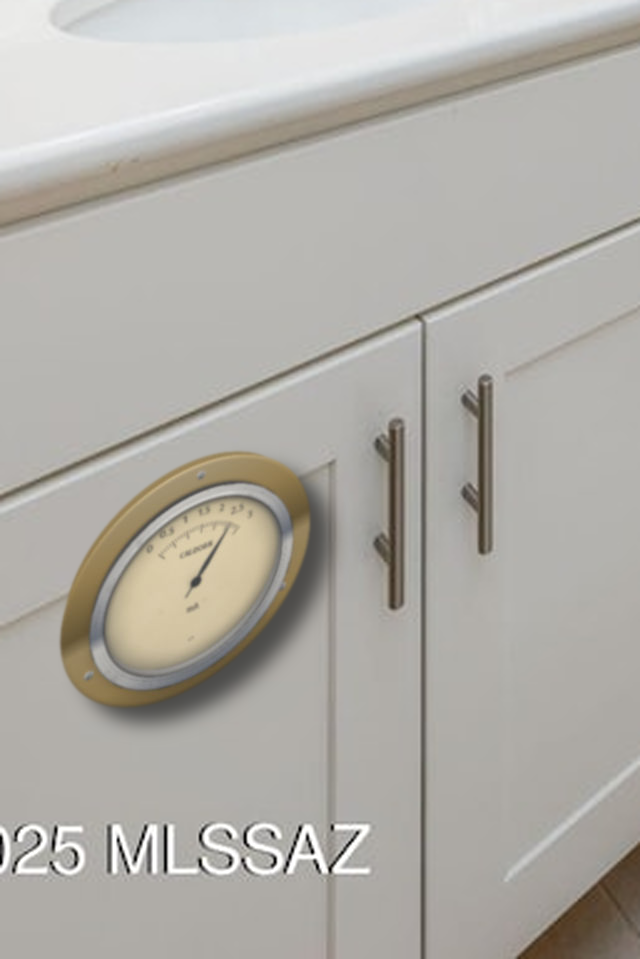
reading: mA 2.5
